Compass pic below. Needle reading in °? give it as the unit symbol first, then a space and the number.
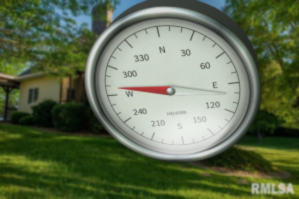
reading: ° 280
